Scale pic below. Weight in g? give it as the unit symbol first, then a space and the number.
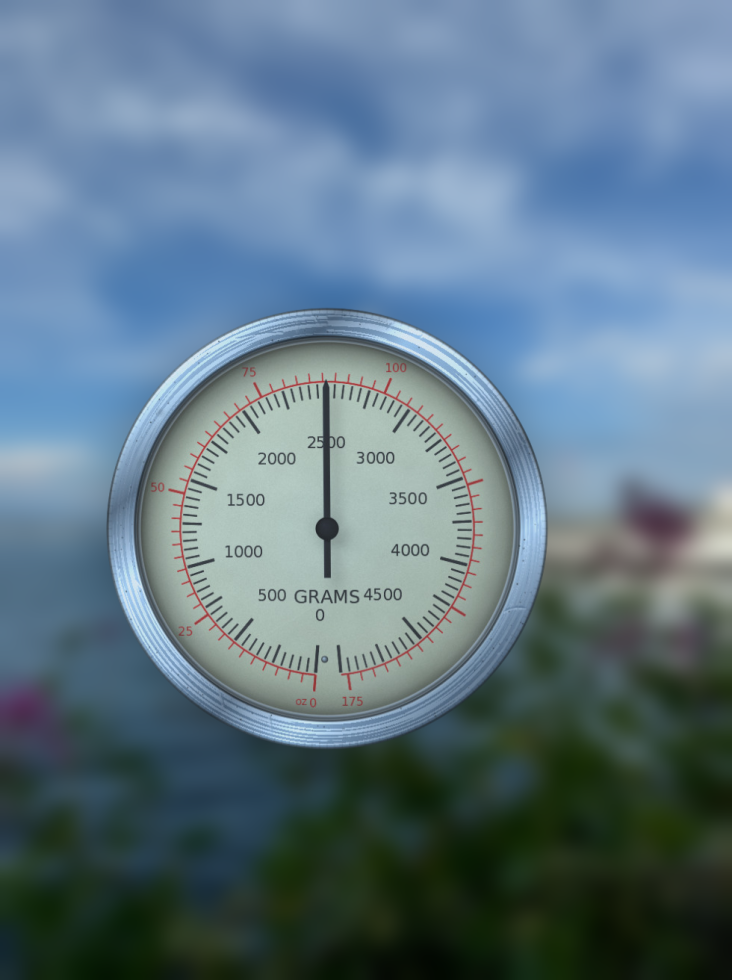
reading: g 2500
